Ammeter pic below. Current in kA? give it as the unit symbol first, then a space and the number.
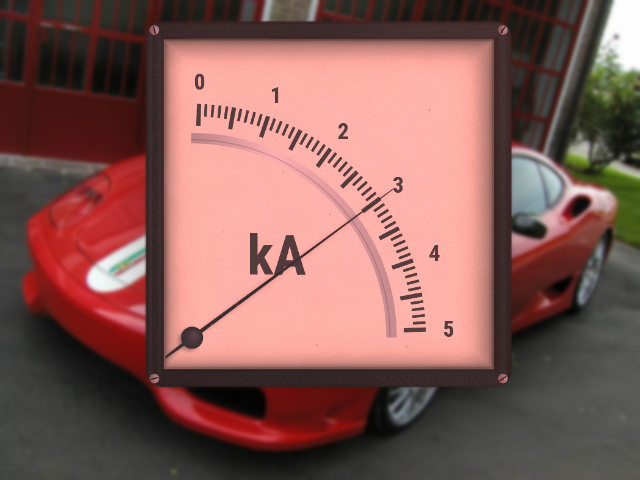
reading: kA 3
